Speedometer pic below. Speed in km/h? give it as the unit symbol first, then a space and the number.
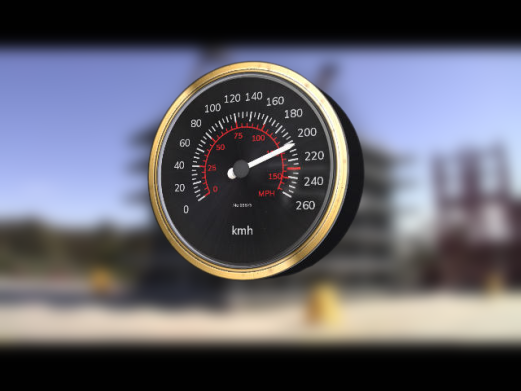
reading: km/h 205
